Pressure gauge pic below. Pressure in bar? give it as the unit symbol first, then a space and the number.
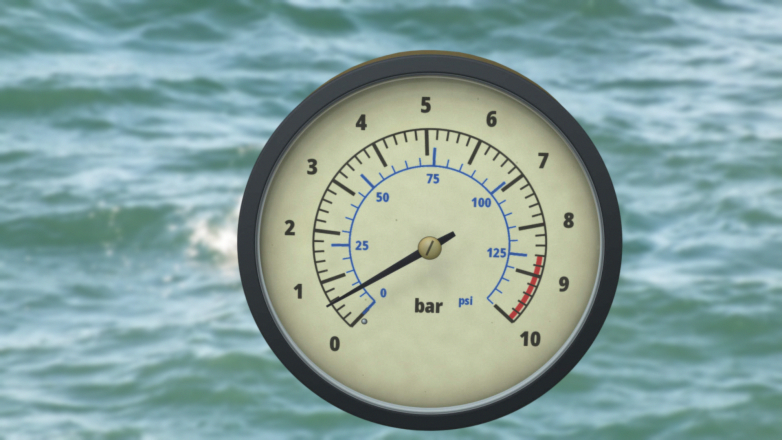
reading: bar 0.6
